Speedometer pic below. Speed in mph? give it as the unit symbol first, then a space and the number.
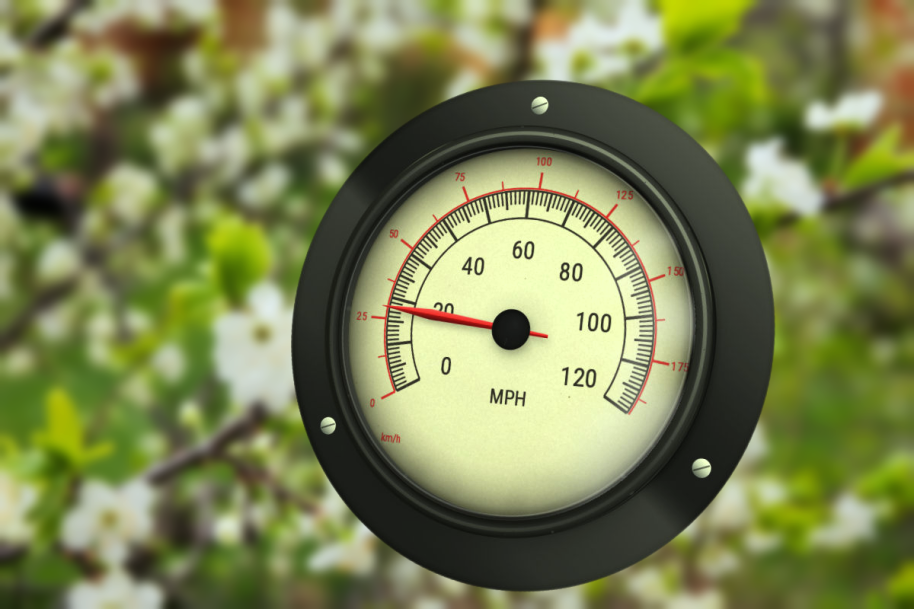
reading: mph 18
